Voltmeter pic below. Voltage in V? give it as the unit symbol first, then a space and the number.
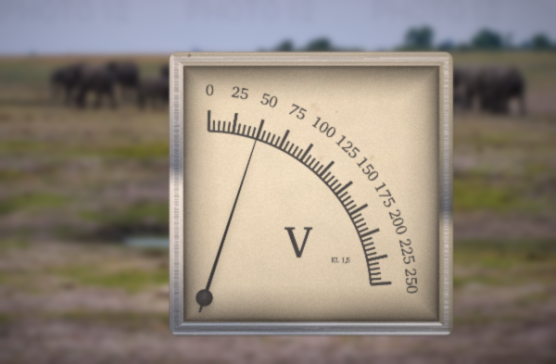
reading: V 50
